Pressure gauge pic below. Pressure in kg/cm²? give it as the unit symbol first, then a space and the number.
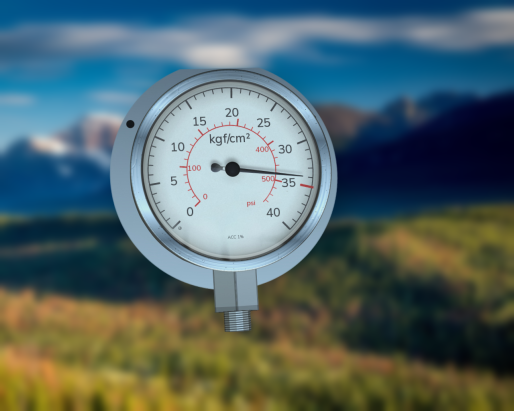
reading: kg/cm² 34
